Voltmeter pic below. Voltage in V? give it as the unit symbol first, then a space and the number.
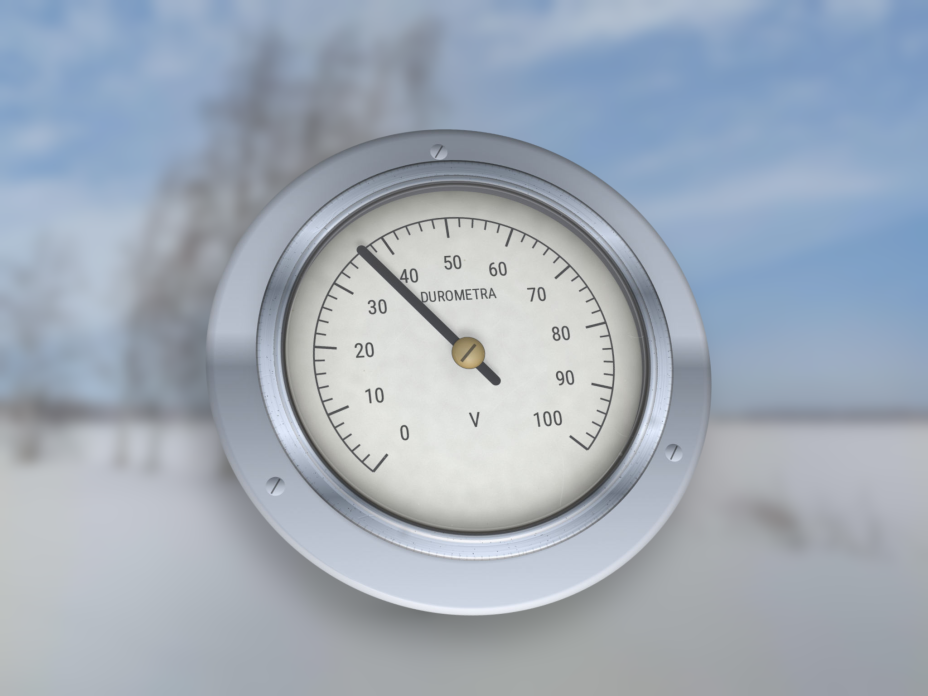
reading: V 36
